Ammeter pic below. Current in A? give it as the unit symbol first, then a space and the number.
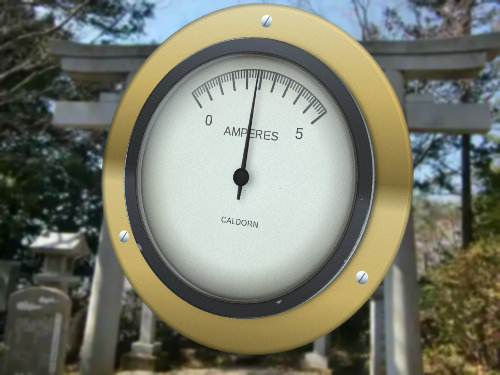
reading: A 2.5
